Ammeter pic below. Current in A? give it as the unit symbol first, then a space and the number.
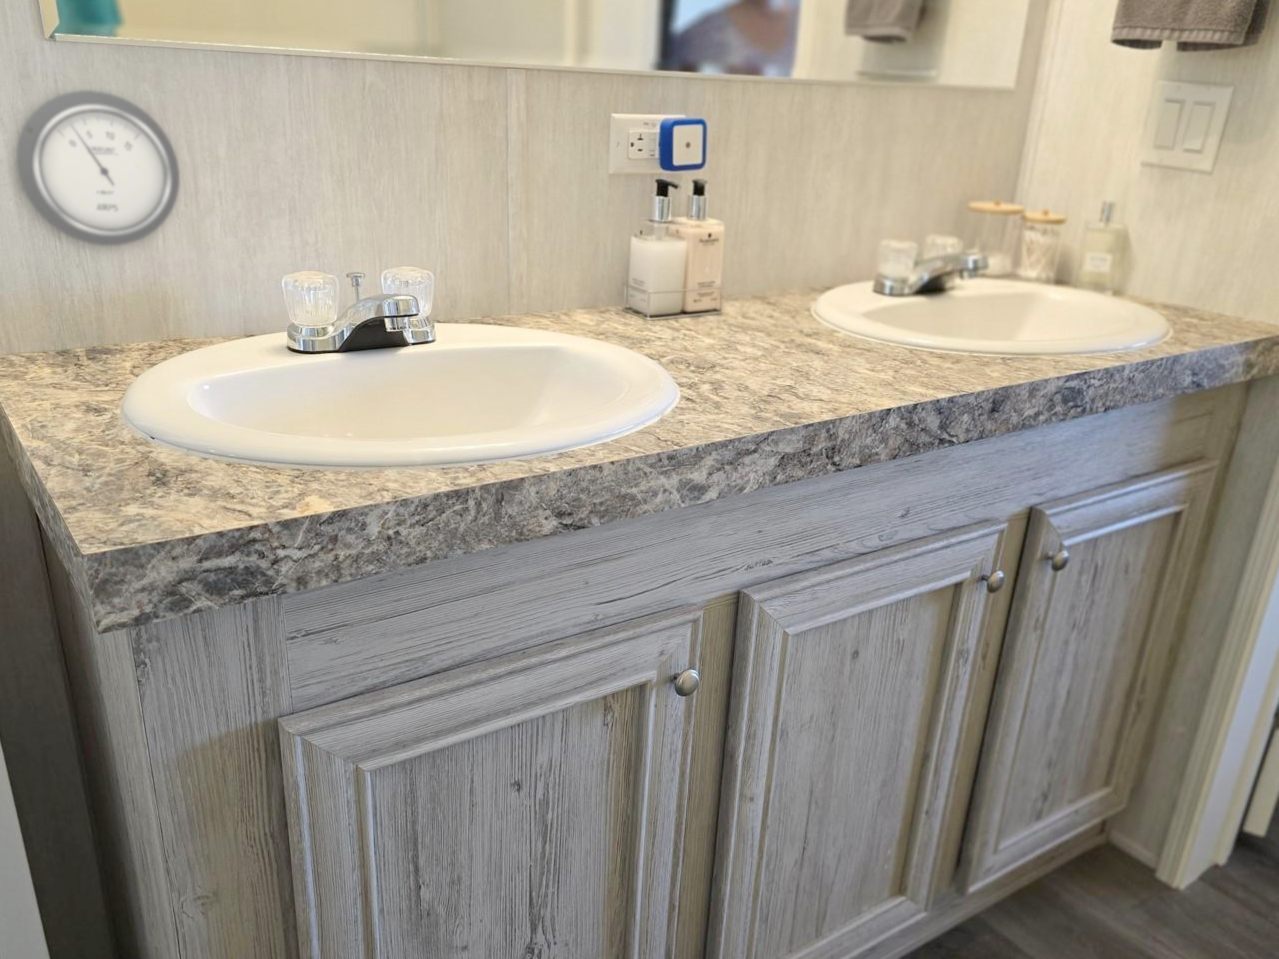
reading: A 2.5
